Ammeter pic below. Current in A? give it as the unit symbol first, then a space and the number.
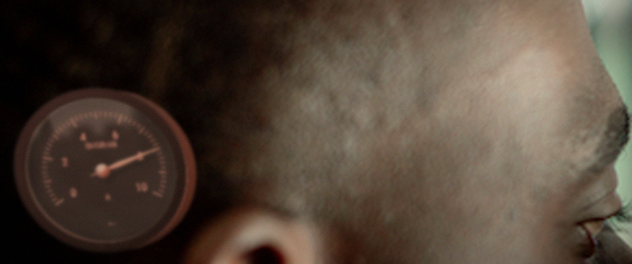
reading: A 8
